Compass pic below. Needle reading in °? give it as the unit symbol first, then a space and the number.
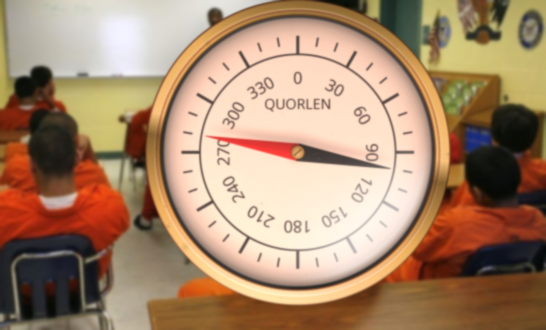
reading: ° 280
